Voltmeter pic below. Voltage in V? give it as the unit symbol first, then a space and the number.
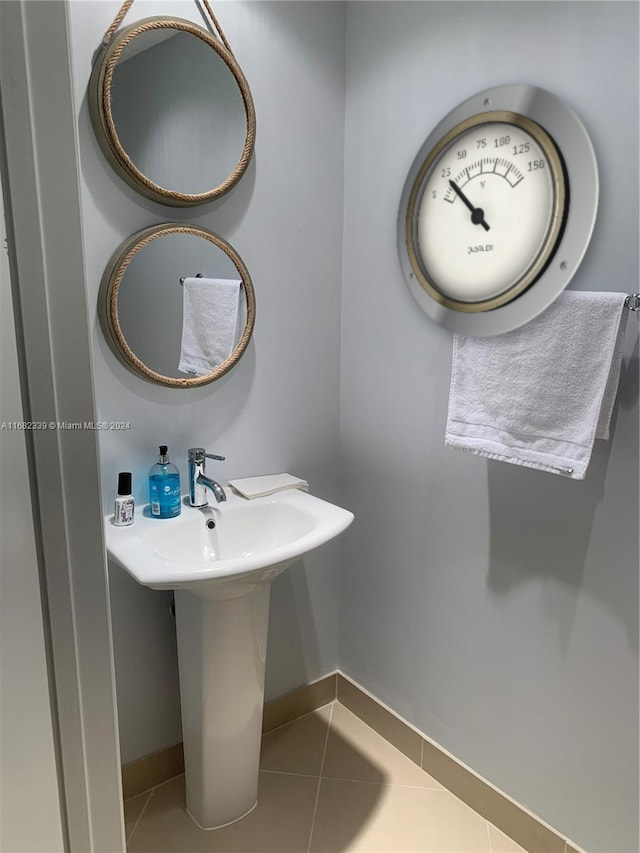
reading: V 25
